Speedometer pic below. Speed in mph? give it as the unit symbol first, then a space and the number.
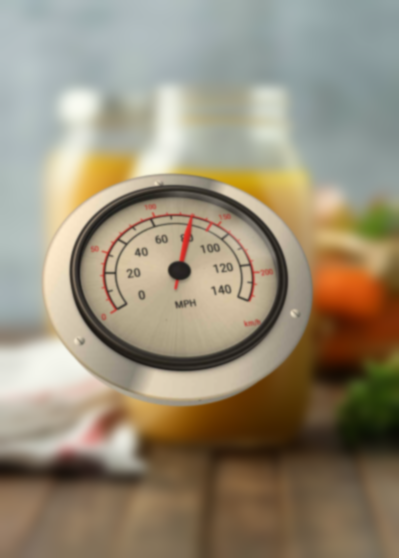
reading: mph 80
